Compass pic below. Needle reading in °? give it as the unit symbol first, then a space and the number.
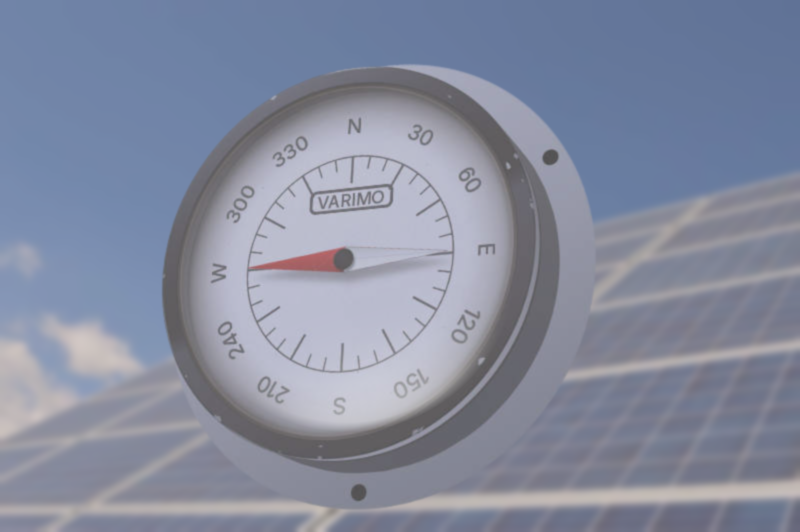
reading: ° 270
